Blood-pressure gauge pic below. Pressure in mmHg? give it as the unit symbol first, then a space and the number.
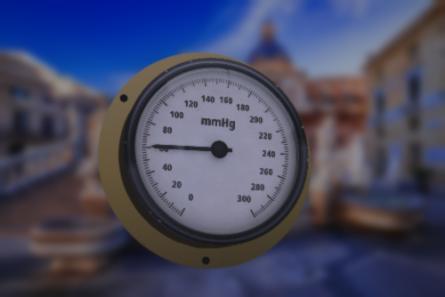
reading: mmHg 60
